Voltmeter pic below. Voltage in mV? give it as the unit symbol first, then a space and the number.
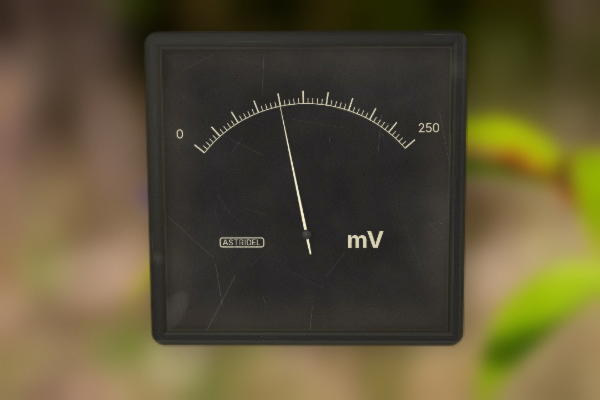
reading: mV 100
